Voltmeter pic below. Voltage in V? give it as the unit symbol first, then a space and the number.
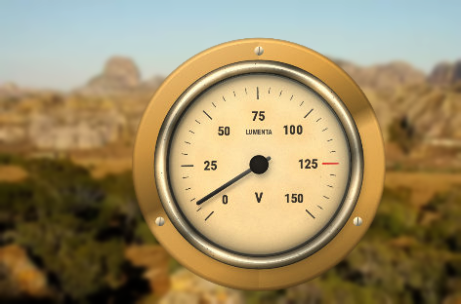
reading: V 7.5
